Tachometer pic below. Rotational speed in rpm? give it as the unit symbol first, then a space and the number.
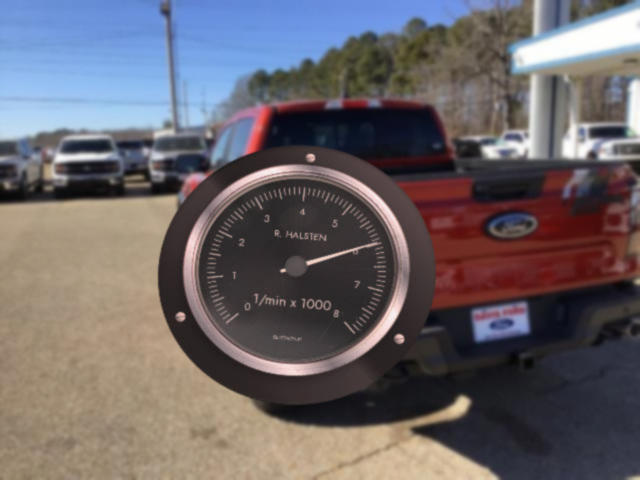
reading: rpm 6000
